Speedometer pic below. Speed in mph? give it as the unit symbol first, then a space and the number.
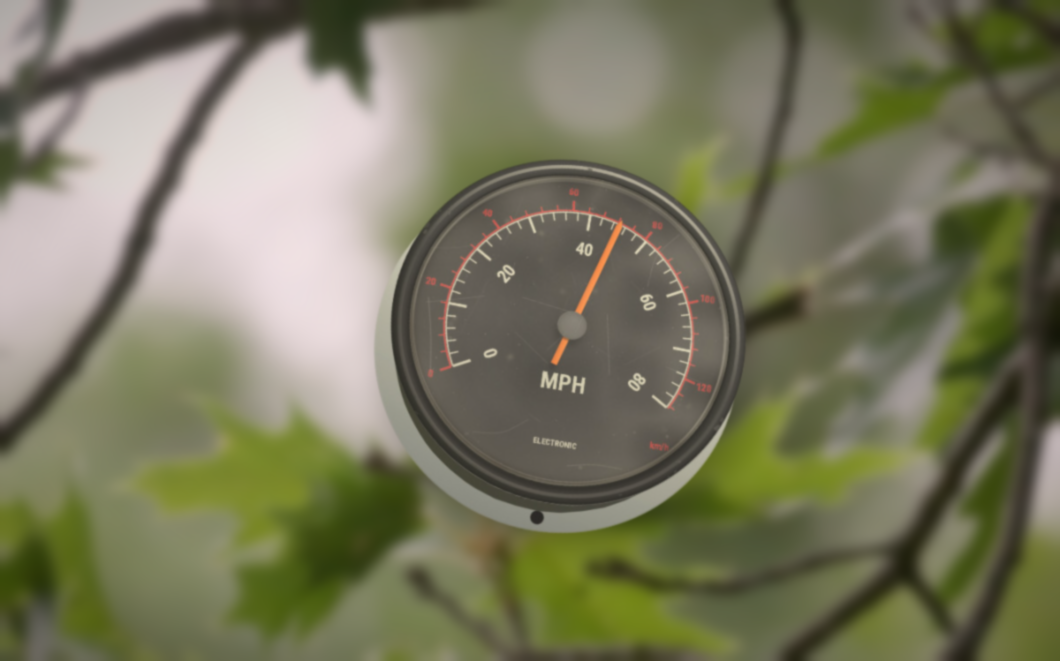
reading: mph 45
